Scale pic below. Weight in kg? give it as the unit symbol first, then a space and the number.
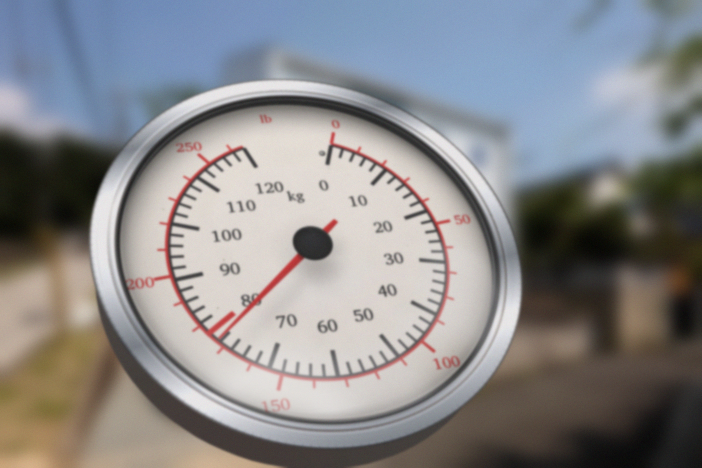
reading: kg 78
